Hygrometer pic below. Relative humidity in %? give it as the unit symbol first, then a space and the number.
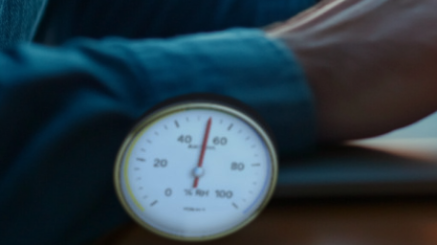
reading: % 52
